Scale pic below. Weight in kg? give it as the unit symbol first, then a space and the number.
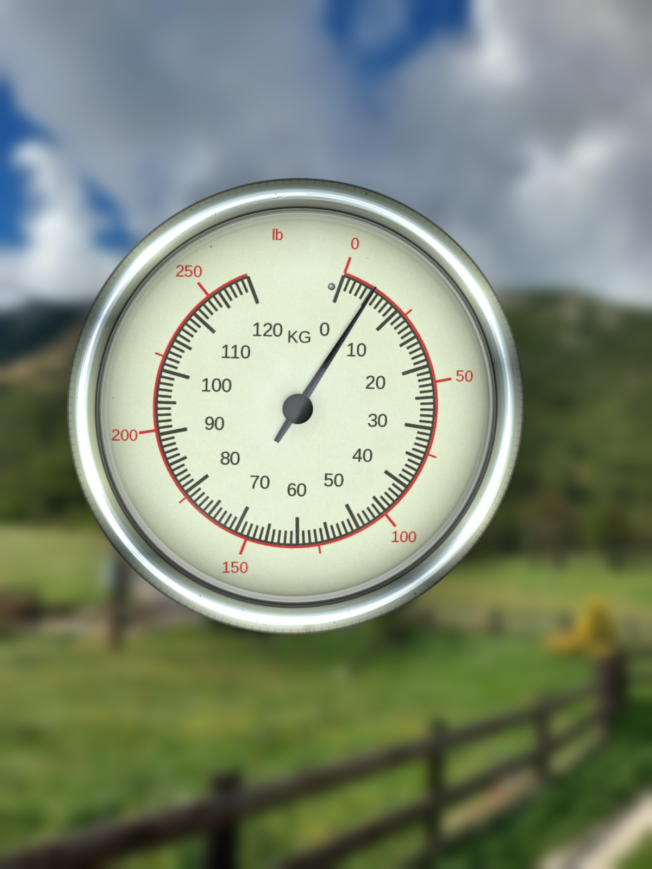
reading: kg 5
